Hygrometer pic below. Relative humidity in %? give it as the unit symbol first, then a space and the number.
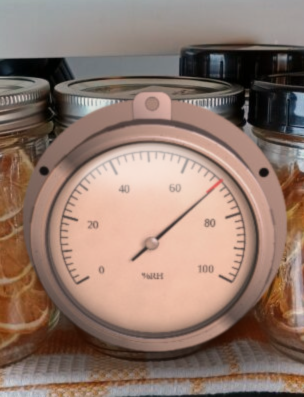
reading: % 70
